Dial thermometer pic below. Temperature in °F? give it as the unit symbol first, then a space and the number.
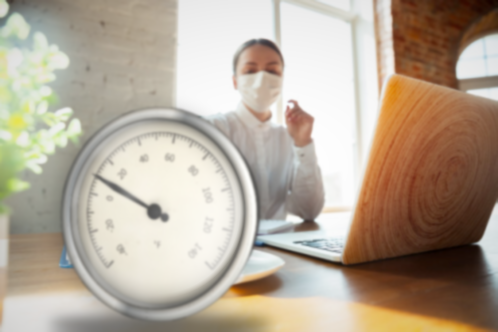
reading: °F 10
